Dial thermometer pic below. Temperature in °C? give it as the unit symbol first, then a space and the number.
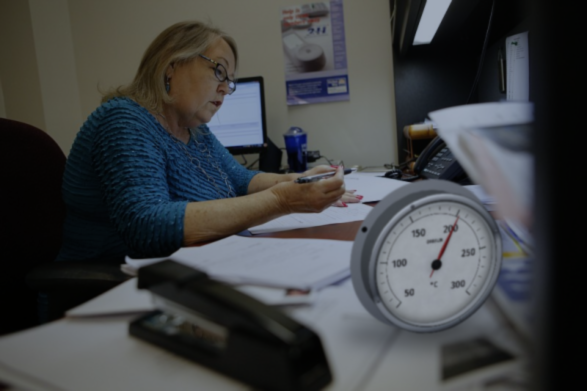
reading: °C 200
